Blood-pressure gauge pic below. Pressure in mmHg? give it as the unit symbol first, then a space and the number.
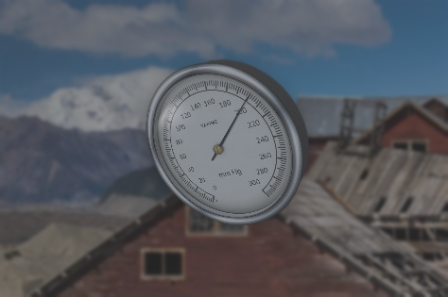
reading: mmHg 200
